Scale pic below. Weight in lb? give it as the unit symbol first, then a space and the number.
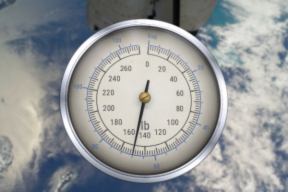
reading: lb 150
